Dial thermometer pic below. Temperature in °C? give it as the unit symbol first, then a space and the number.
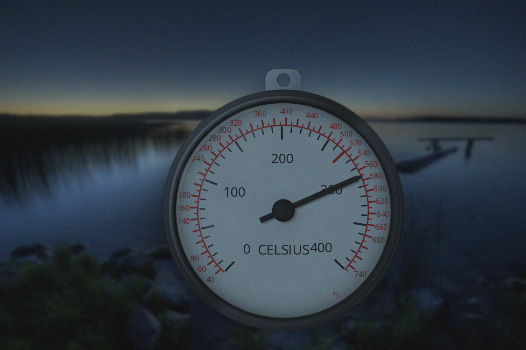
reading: °C 300
